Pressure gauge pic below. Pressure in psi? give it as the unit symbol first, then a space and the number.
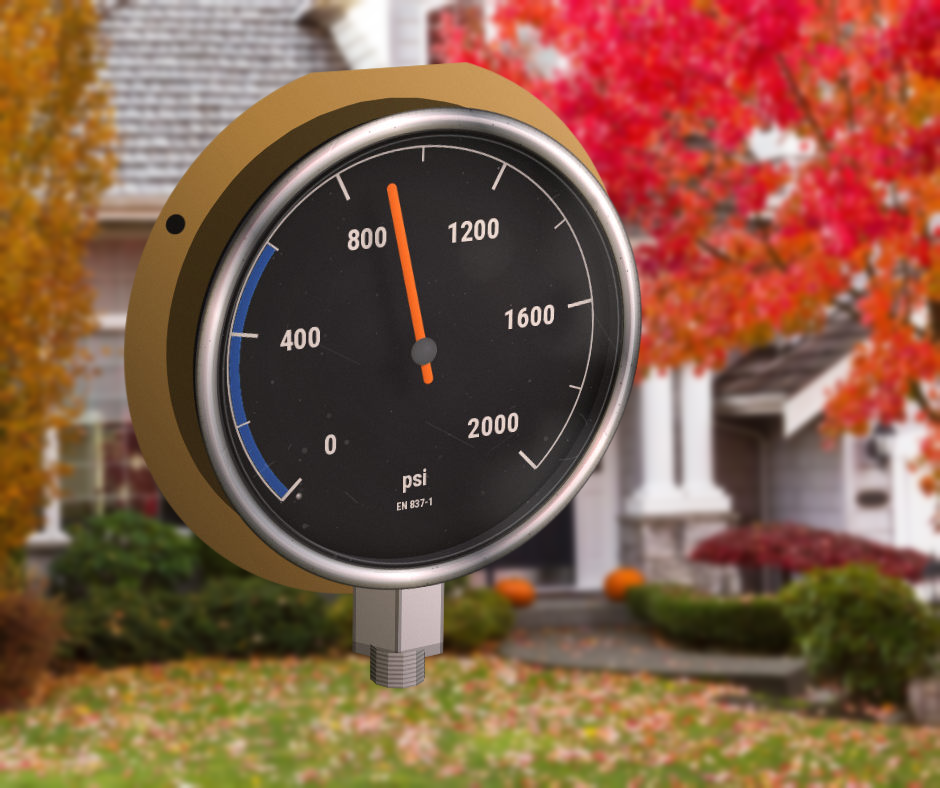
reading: psi 900
